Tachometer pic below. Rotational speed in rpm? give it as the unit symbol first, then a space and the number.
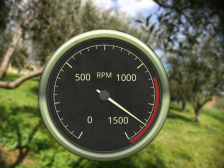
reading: rpm 1375
